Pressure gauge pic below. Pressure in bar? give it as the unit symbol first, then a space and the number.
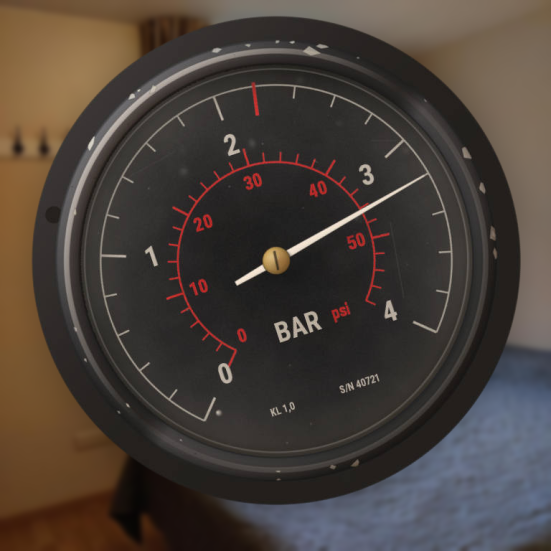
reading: bar 3.2
